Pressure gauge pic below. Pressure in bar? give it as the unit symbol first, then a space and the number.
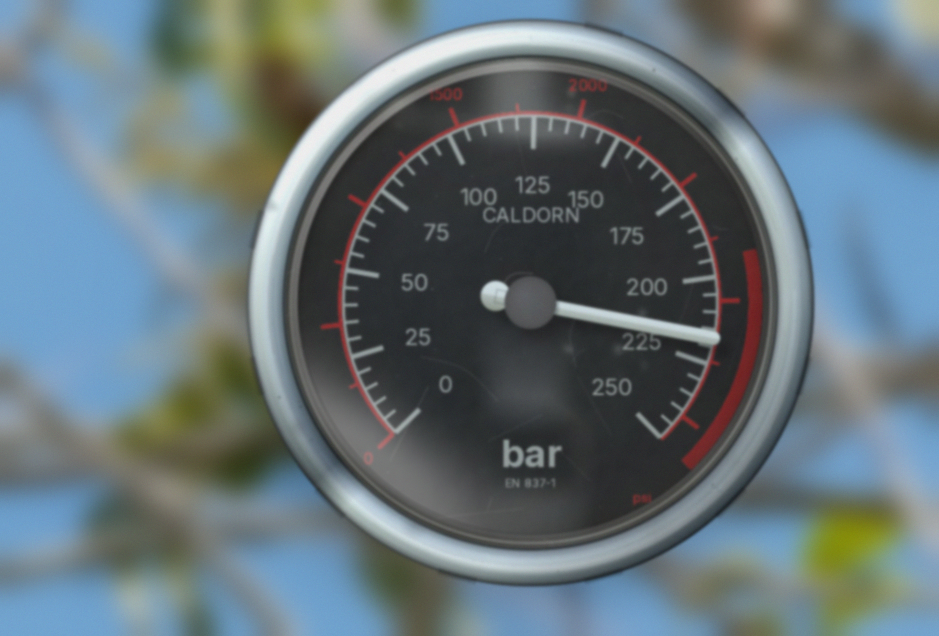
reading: bar 217.5
